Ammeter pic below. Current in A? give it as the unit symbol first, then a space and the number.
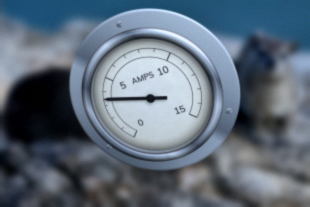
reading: A 3.5
